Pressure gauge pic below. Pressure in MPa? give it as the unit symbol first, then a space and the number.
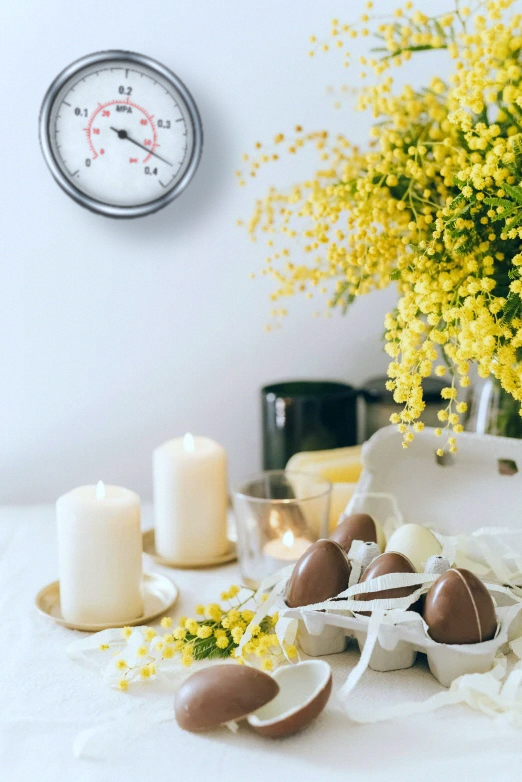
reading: MPa 0.37
